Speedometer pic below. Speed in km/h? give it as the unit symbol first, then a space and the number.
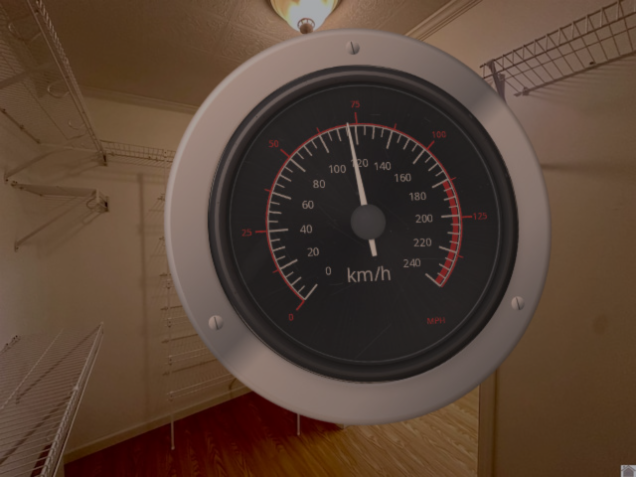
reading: km/h 115
